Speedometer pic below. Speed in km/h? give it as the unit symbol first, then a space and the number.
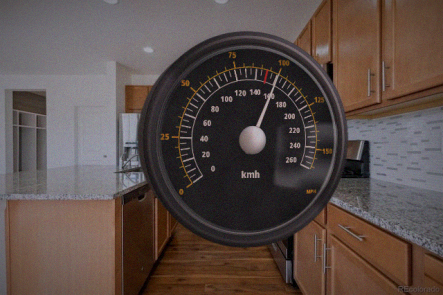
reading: km/h 160
